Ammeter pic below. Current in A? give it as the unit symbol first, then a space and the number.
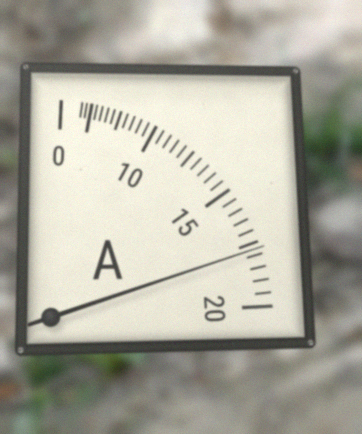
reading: A 17.75
